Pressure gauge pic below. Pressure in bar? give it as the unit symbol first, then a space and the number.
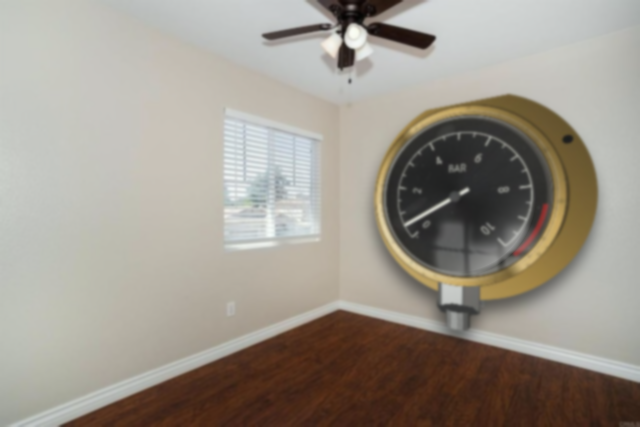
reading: bar 0.5
